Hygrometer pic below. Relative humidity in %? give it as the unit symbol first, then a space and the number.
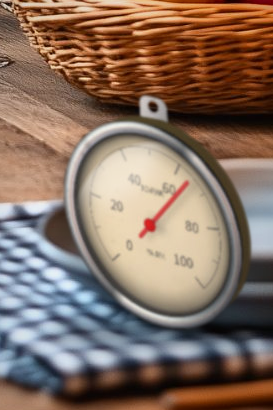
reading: % 65
